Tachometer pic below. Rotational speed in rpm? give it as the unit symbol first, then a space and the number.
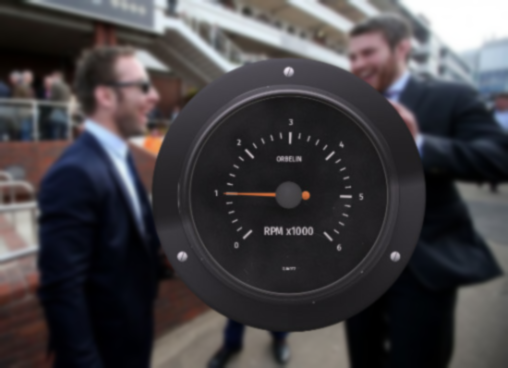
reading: rpm 1000
